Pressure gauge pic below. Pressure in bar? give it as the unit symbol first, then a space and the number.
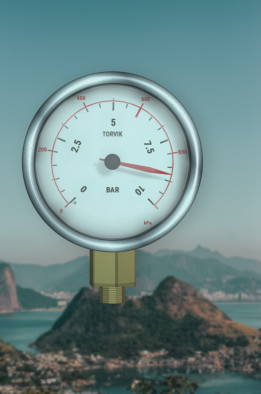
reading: bar 8.75
